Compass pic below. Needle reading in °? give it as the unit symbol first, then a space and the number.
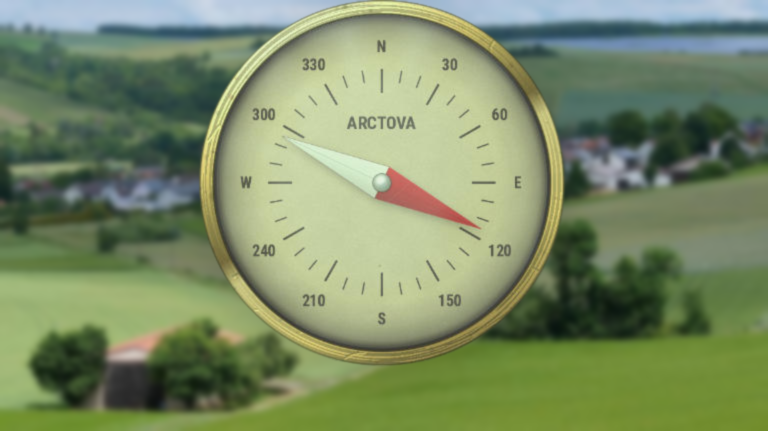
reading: ° 115
